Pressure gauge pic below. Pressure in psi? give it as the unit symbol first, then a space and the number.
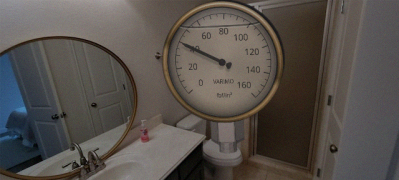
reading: psi 40
